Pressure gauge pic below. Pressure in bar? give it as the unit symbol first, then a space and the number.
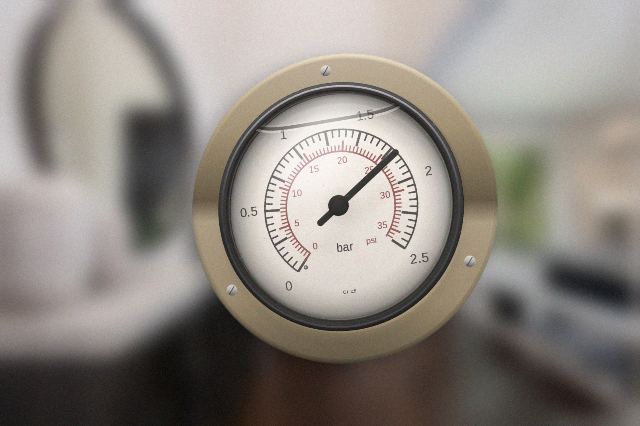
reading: bar 1.8
